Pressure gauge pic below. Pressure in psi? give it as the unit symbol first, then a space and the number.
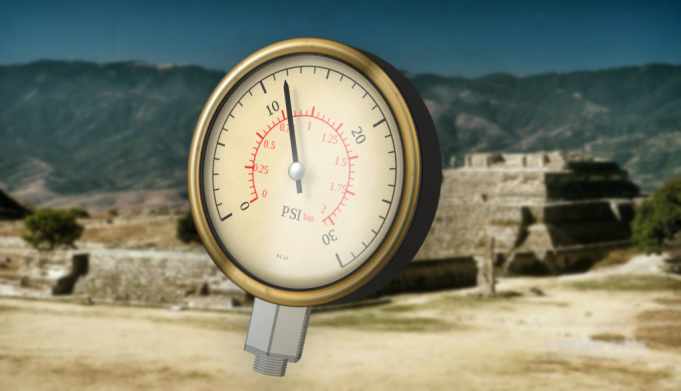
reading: psi 12
